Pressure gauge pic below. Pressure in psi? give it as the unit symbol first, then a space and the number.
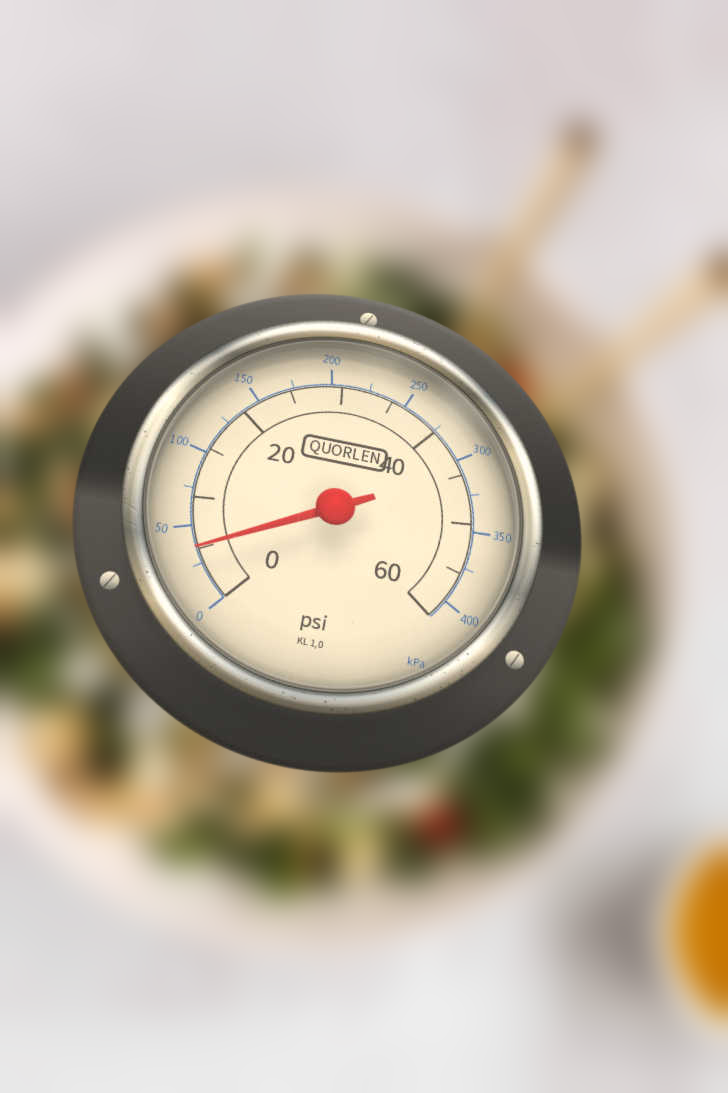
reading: psi 5
